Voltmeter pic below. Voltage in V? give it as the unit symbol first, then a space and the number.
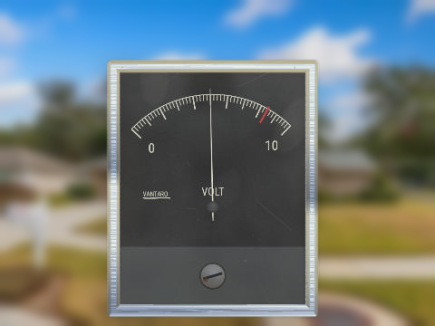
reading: V 5
